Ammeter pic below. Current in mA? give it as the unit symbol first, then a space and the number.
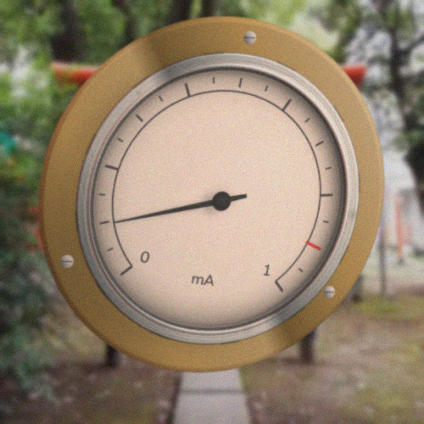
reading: mA 0.1
